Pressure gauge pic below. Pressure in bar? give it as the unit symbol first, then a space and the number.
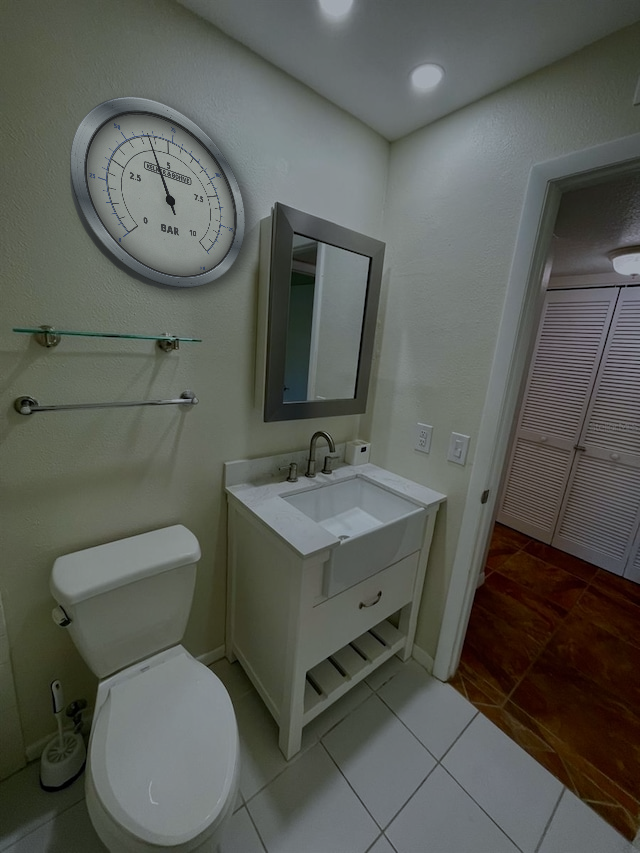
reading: bar 4.25
